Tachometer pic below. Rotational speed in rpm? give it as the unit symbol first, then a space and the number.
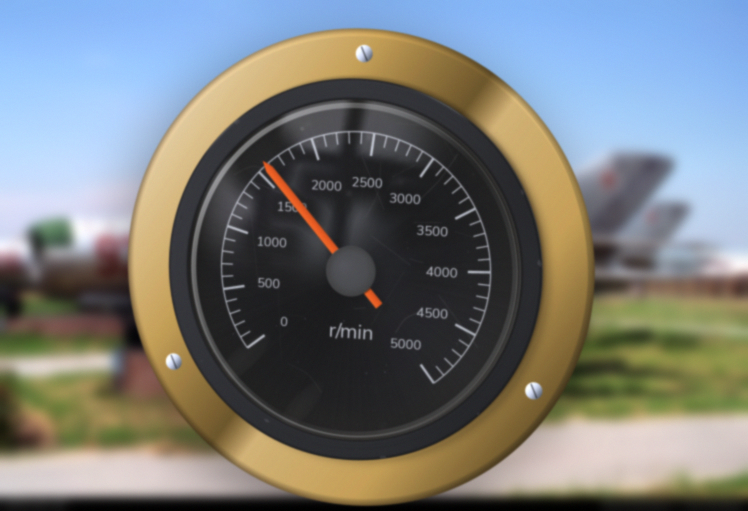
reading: rpm 1600
